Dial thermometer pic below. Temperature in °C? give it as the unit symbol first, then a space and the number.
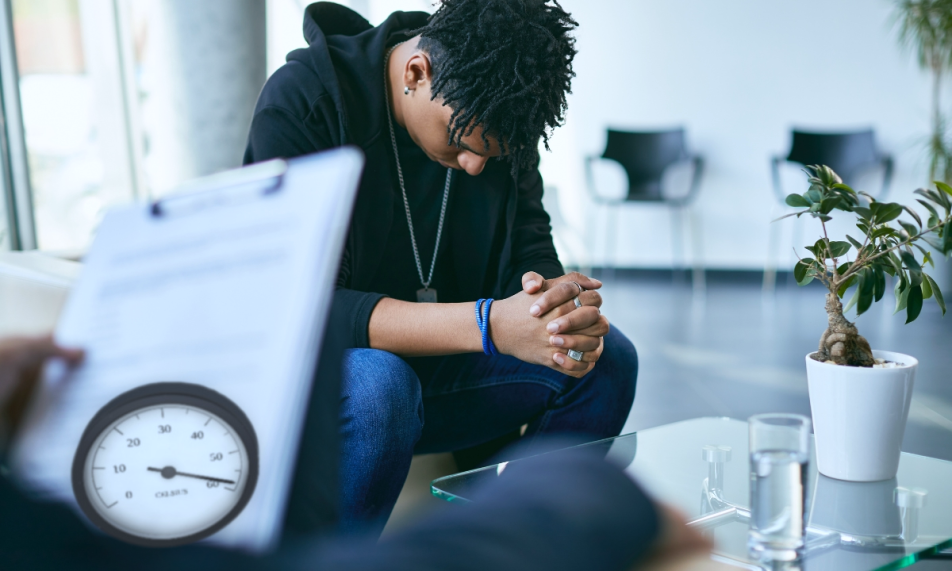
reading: °C 57.5
